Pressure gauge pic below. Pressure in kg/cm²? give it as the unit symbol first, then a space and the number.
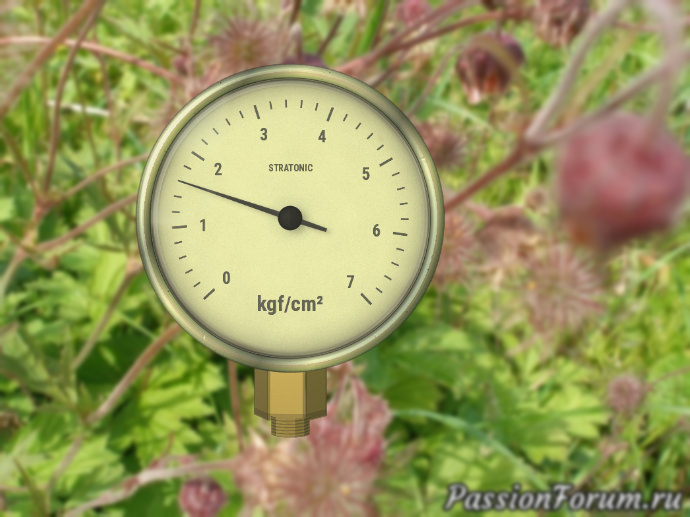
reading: kg/cm² 1.6
